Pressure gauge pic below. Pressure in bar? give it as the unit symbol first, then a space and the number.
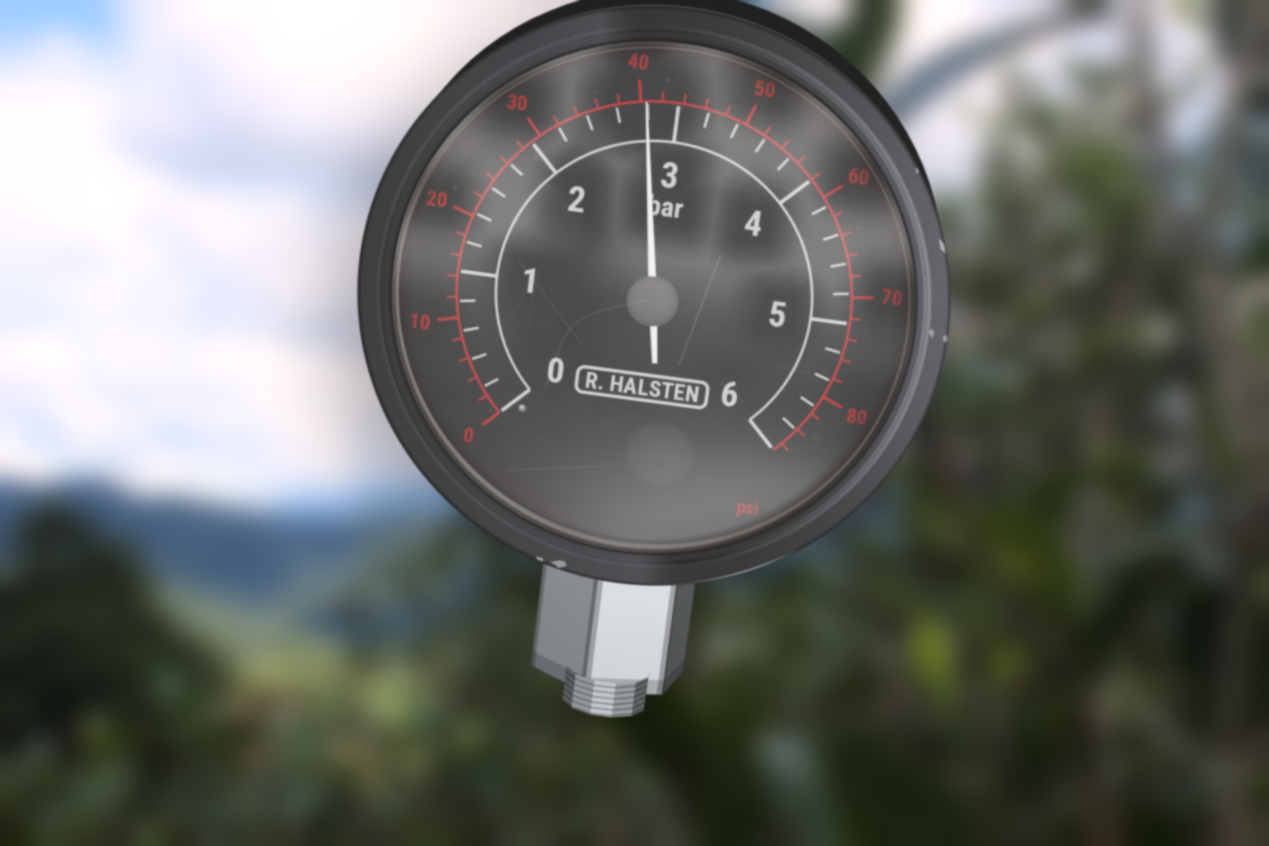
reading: bar 2.8
